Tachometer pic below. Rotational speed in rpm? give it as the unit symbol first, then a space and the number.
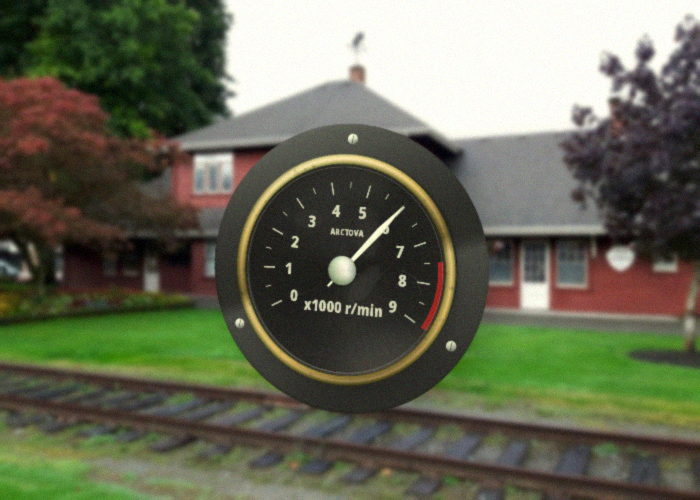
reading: rpm 6000
